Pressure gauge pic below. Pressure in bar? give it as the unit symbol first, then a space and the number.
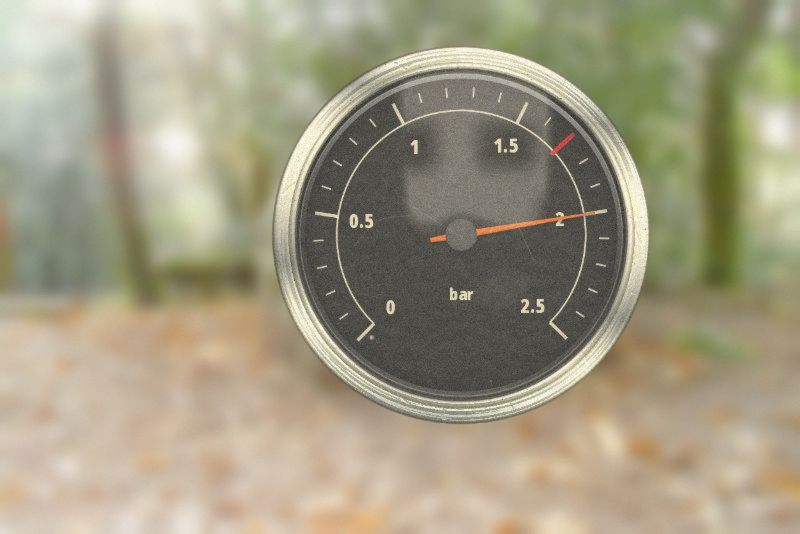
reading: bar 2
